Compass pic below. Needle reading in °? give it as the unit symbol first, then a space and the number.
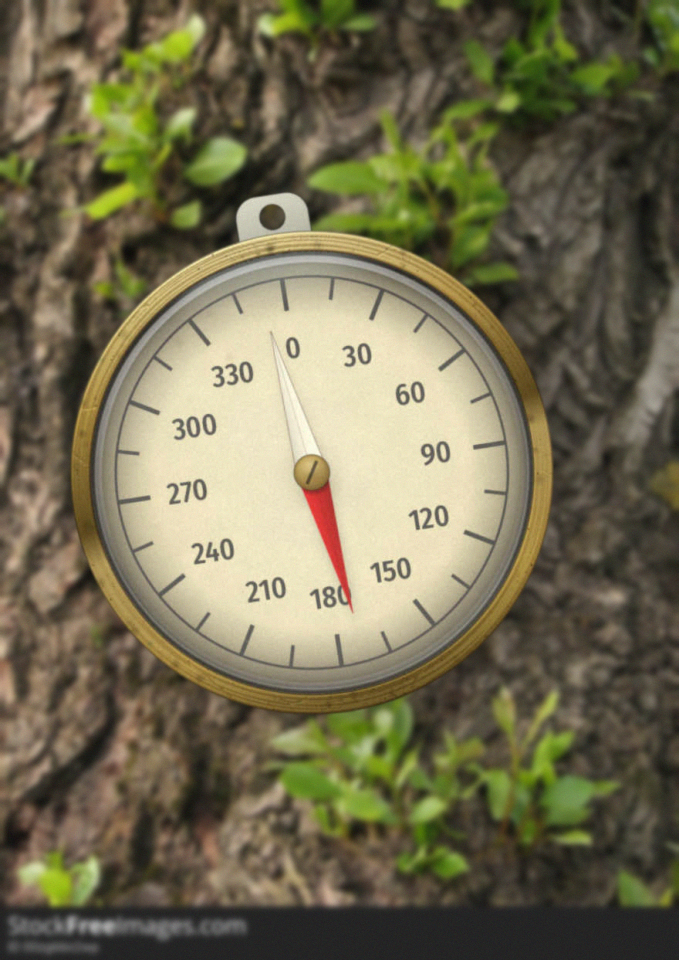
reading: ° 172.5
